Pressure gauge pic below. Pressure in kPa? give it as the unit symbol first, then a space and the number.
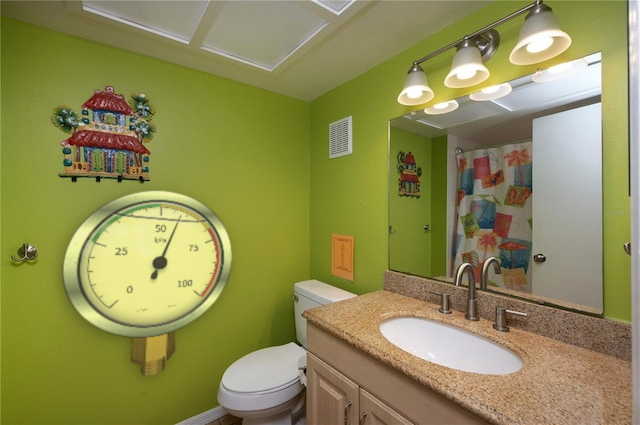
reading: kPa 57.5
